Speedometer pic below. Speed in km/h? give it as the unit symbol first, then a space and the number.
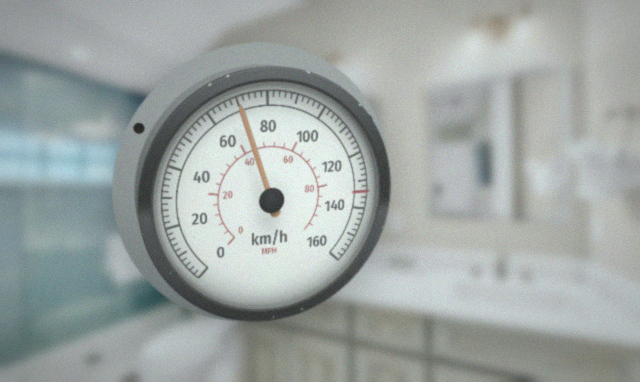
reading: km/h 70
